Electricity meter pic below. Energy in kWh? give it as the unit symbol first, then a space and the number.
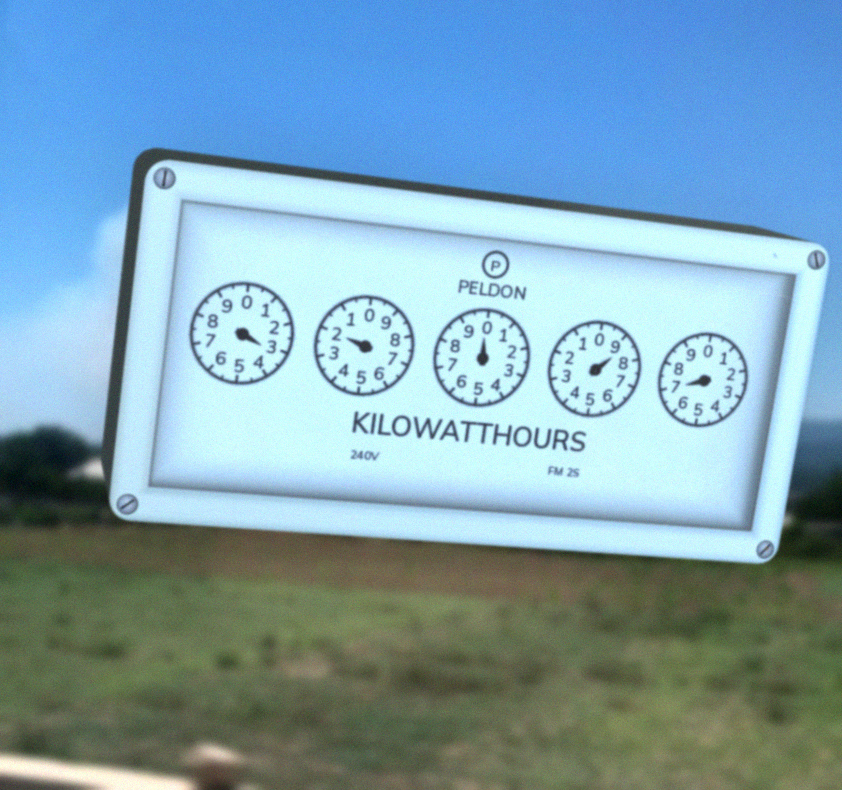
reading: kWh 31987
